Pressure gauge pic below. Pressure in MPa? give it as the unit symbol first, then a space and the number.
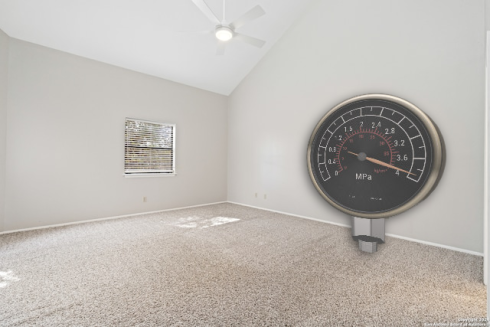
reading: MPa 3.9
